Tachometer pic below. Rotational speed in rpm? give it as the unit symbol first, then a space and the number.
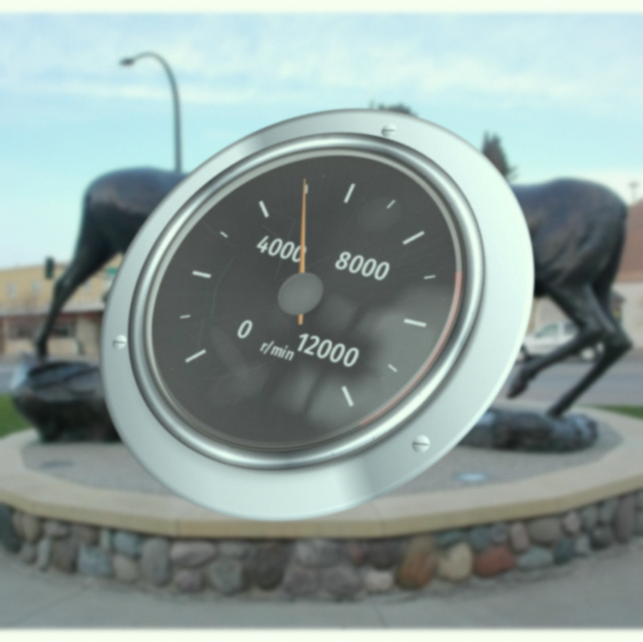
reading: rpm 5000
